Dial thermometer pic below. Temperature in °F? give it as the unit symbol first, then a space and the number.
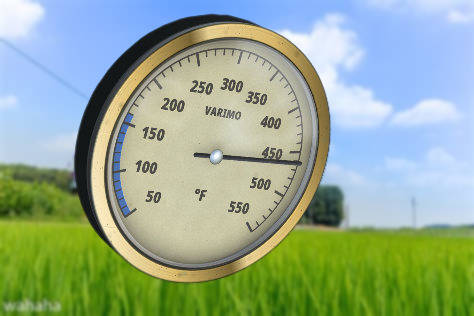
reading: °F 460
